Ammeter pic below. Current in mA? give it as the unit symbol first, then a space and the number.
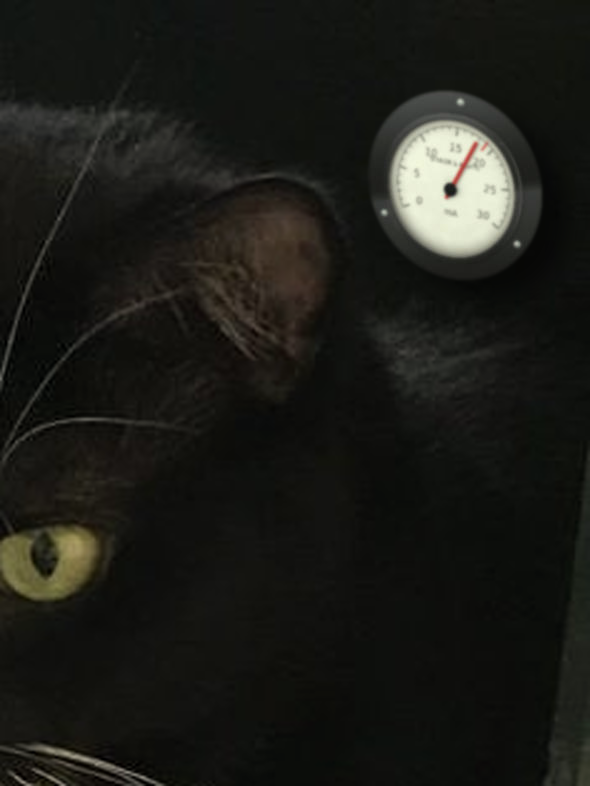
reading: mA 18
